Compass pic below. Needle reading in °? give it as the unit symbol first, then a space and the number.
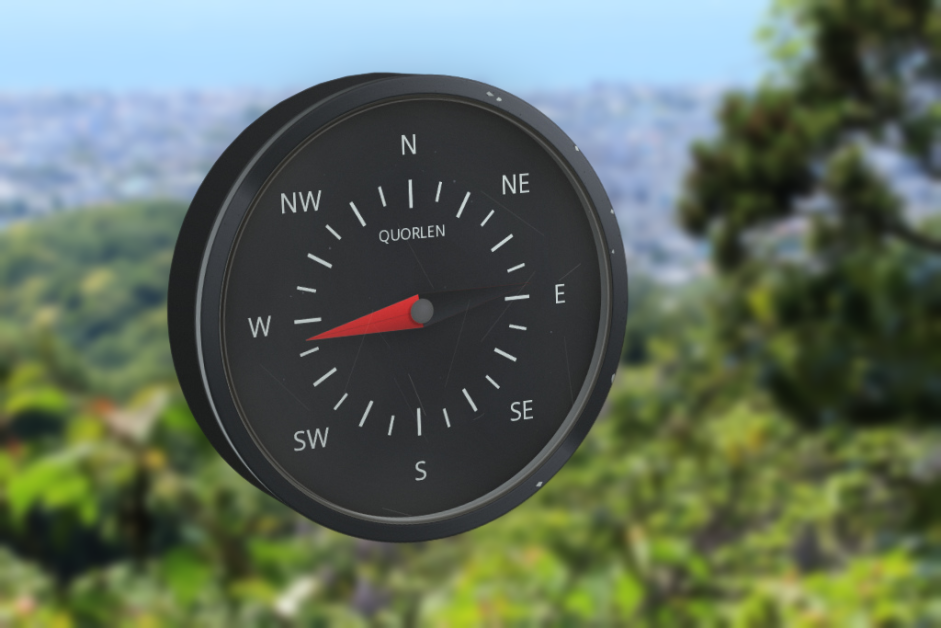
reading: ° 262.5
